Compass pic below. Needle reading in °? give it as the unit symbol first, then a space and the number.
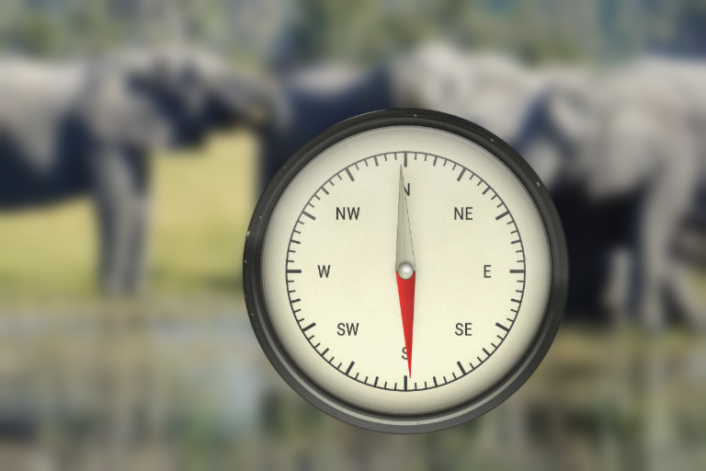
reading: ° 177.5
